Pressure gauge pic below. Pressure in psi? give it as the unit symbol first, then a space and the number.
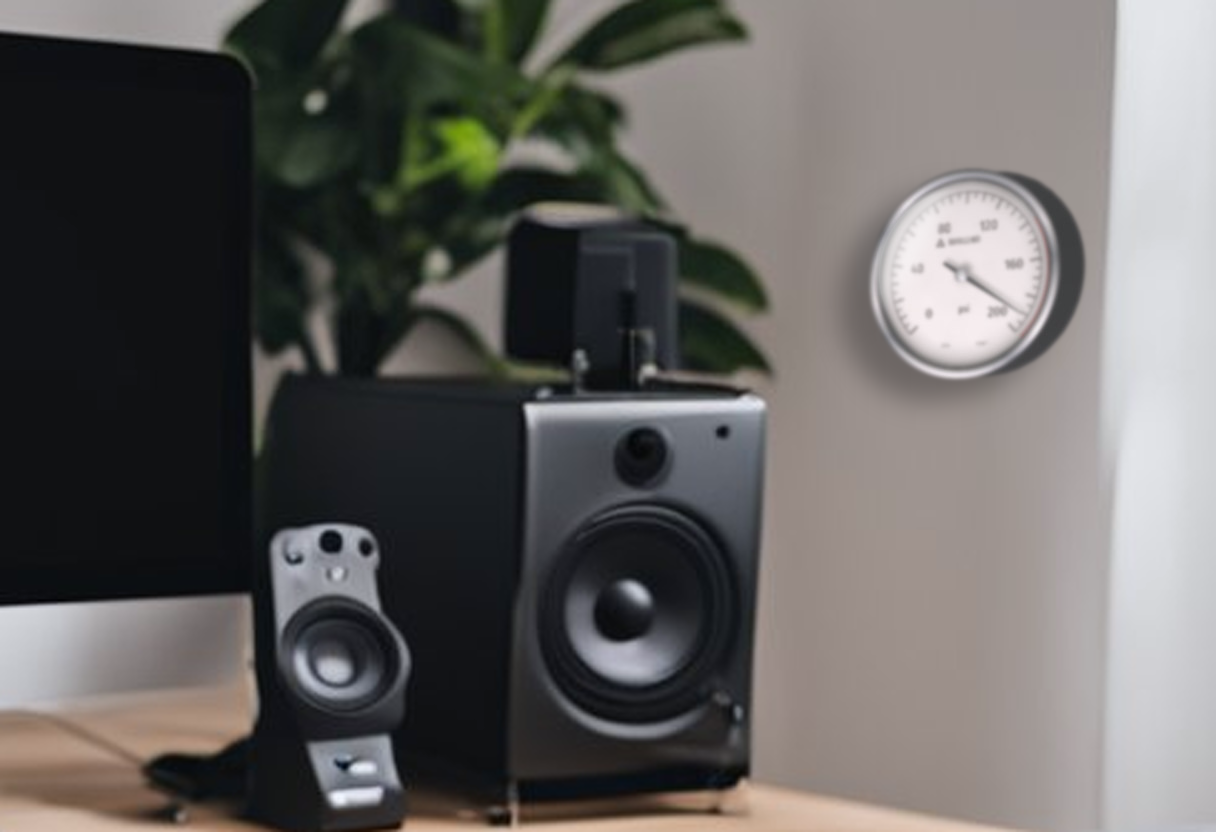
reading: psi 190
